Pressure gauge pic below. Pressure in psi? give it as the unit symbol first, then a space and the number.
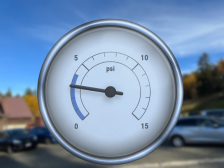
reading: psi 3
